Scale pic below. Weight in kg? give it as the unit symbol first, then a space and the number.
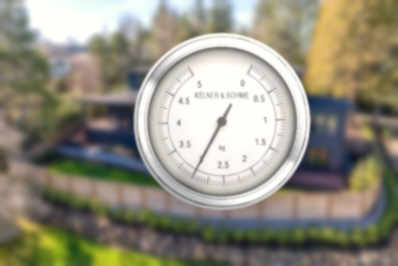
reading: kg 3
